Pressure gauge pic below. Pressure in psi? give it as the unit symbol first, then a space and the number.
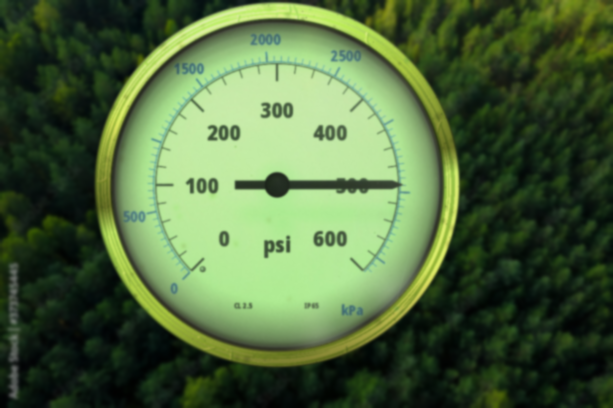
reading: psi 500
